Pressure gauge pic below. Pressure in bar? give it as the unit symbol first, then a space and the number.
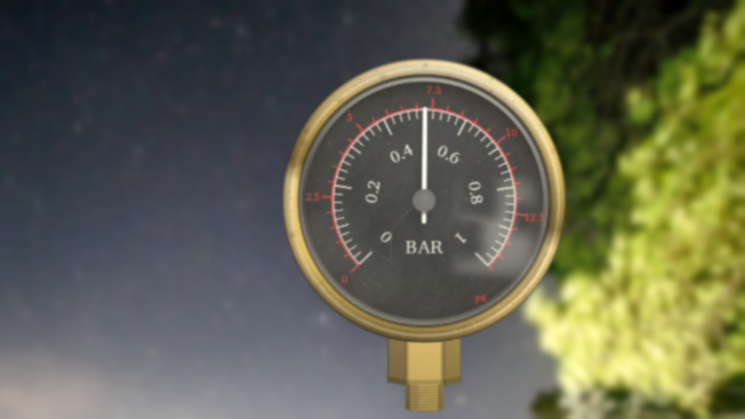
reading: bar 0.5
